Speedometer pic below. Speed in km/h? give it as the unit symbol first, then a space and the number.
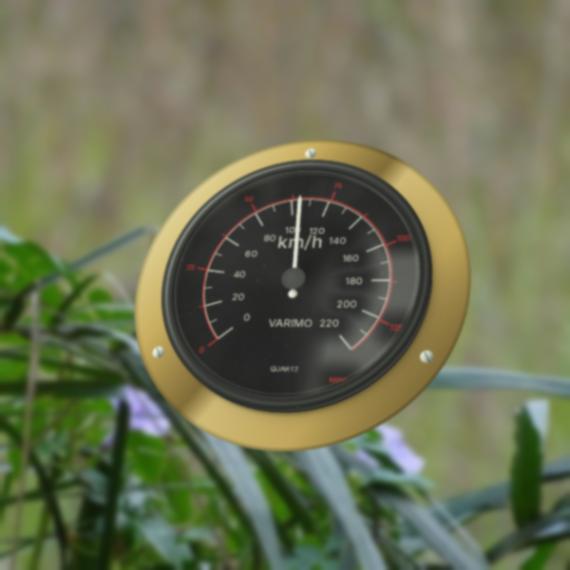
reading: km/h 105
